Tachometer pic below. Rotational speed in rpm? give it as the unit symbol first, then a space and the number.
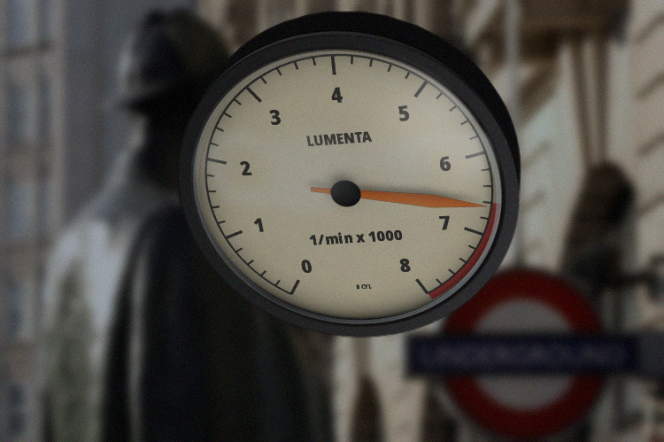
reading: rpm 6600
